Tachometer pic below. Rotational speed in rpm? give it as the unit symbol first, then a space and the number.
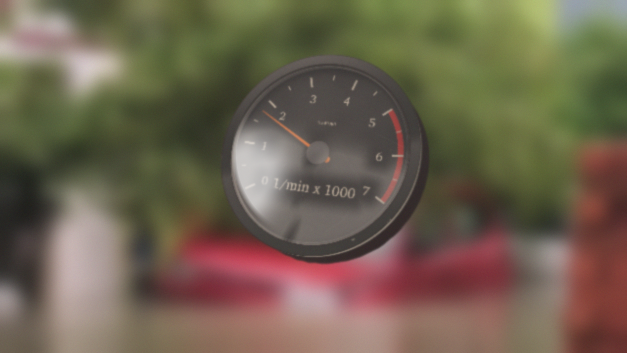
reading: rpm 1750
